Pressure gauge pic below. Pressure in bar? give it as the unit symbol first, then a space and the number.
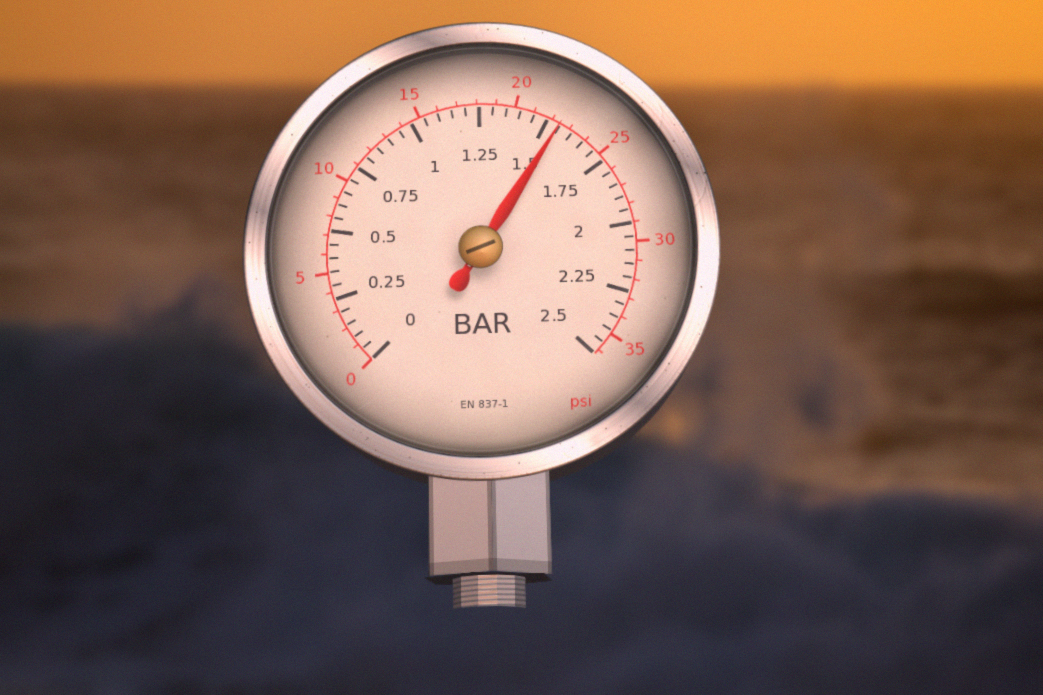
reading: bar 1.55
